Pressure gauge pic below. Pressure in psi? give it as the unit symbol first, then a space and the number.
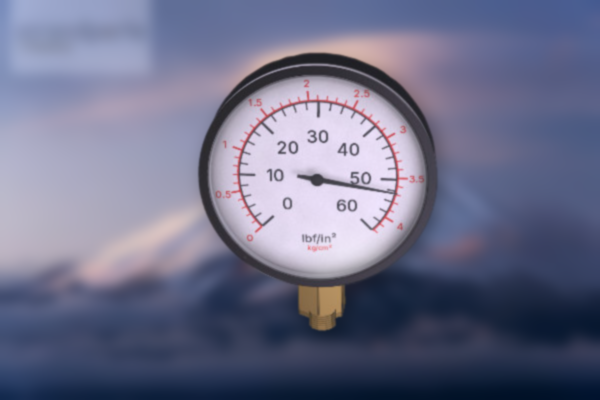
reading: psi 52
